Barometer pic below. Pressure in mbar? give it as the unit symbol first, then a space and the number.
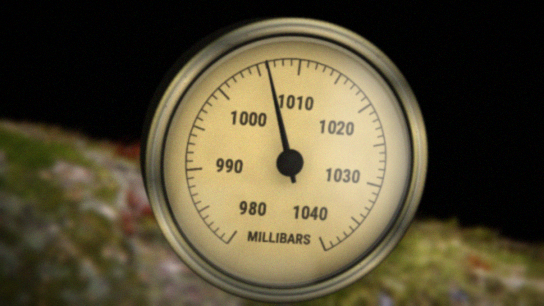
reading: mbar 1006
